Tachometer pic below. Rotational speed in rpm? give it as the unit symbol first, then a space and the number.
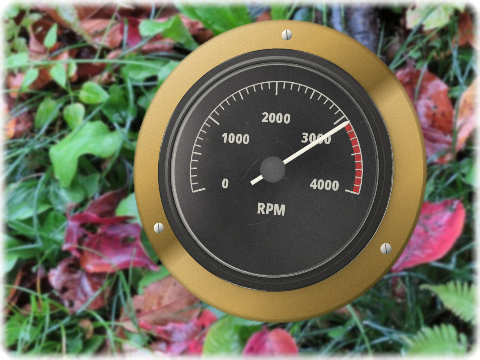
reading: rpm 3100
